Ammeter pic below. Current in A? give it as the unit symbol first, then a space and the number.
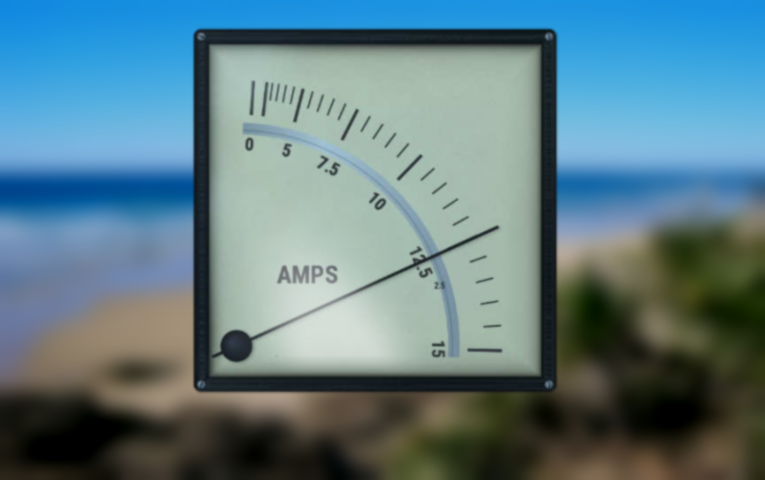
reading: A 12.5
